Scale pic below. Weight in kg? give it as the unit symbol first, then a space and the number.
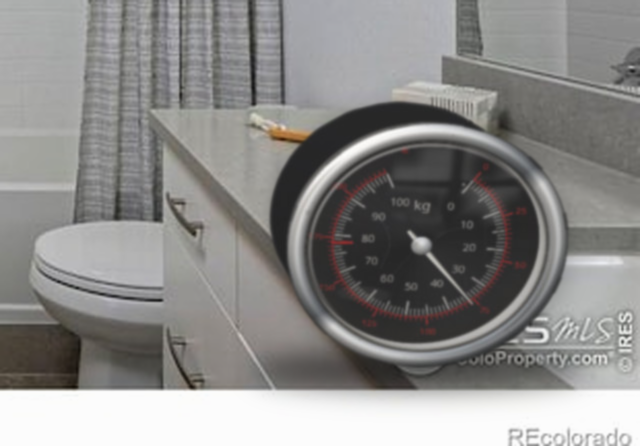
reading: kg 35
